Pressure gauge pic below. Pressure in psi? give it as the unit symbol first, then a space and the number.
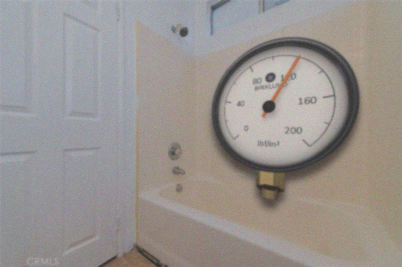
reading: psi 120
